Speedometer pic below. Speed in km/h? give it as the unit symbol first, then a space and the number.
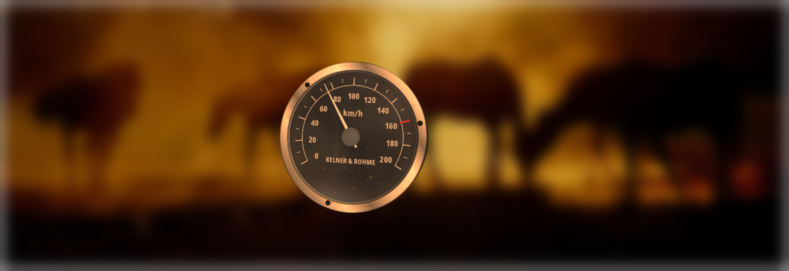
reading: km/h 75
